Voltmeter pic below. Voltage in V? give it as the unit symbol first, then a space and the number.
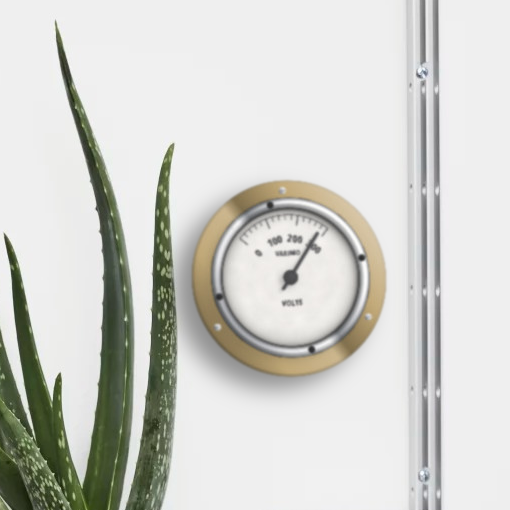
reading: V 280
